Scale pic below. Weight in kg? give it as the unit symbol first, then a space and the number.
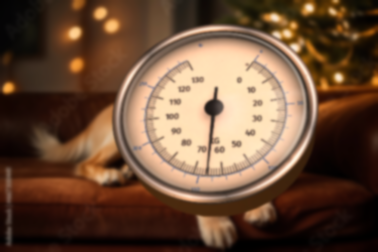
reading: kg 65
